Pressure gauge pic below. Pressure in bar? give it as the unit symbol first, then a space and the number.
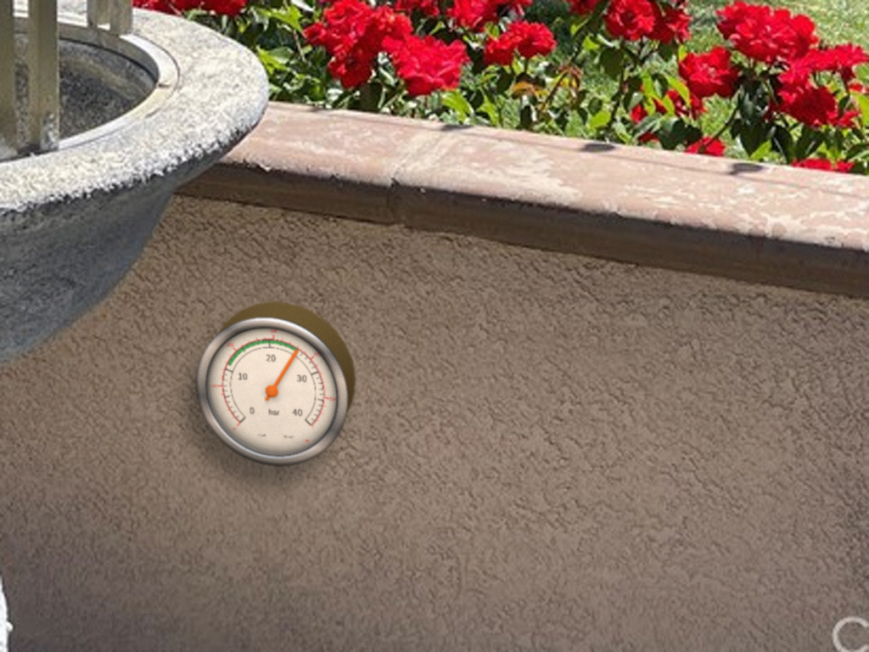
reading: bar 25
